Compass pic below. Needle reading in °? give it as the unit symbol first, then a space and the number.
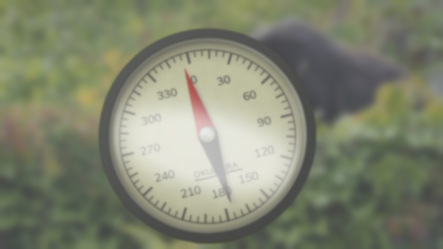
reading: ° 355
